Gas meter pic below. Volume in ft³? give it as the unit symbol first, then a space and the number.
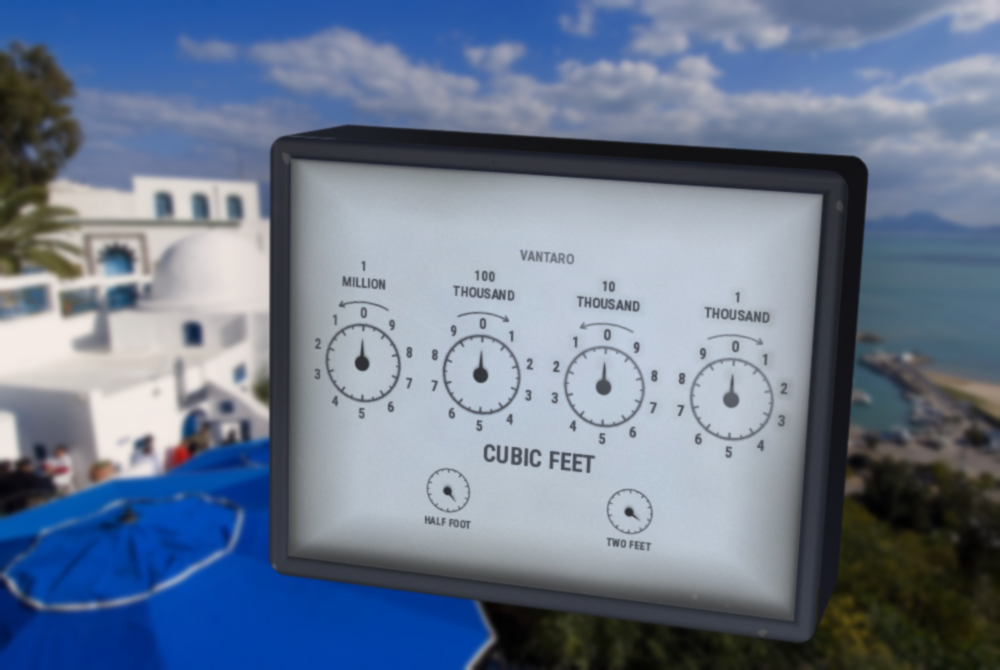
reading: ft³ 0
